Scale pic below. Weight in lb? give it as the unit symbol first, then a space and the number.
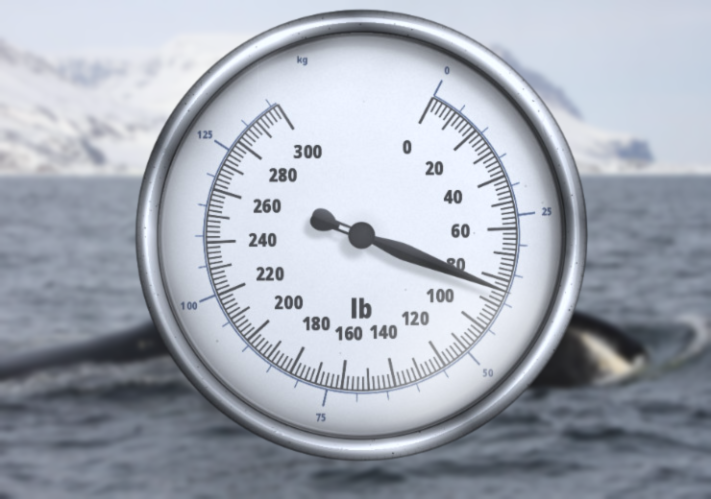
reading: lb 84
